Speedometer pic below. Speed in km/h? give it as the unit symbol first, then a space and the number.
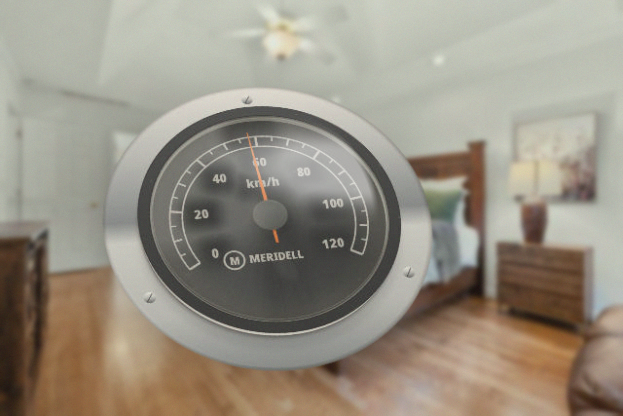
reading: km/h 57.5
